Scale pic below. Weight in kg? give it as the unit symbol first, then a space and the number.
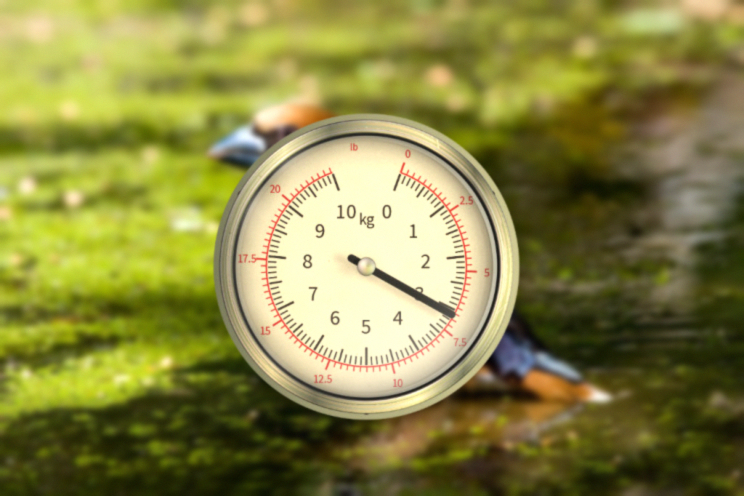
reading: kg 3.1
